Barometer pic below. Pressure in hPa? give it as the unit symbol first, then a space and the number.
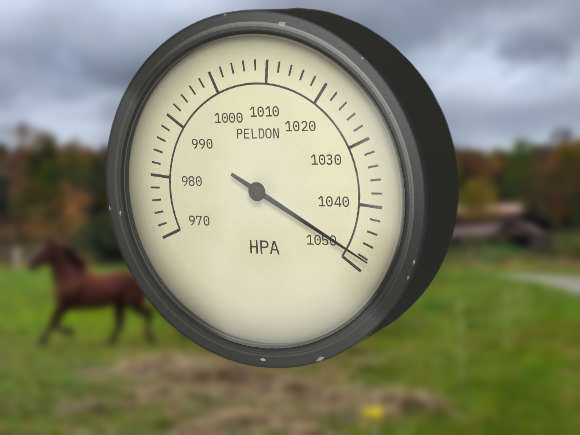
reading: hPa 1048
